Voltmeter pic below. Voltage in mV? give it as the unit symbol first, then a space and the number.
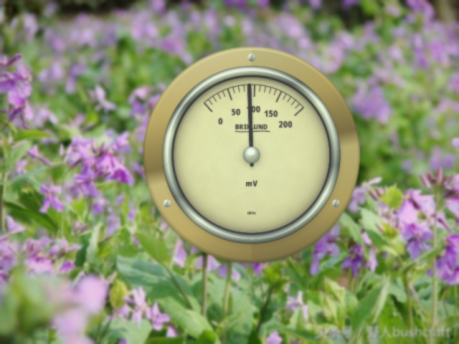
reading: mV 90
